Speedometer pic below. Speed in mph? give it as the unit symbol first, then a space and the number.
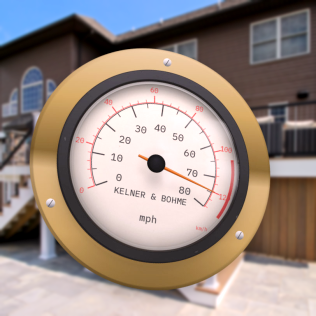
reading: mph 75
